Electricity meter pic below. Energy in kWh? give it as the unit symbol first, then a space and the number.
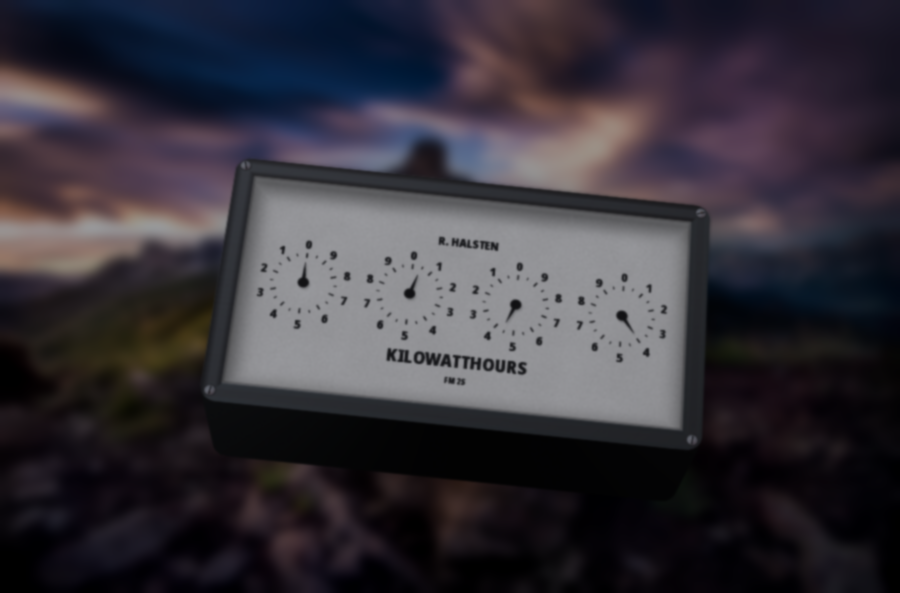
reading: kWh 44
